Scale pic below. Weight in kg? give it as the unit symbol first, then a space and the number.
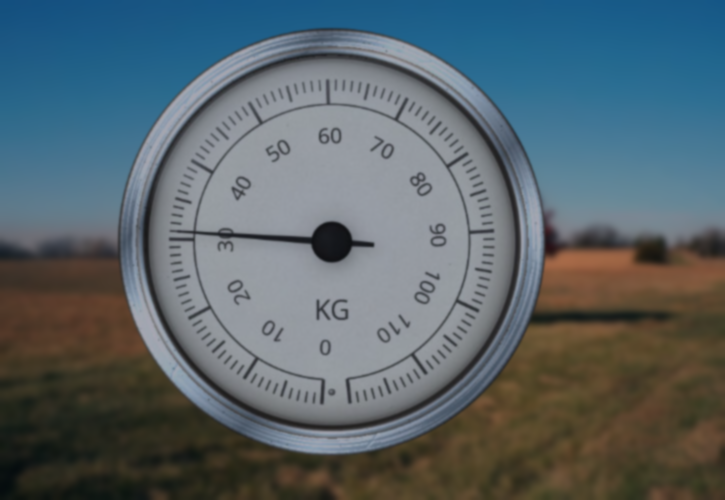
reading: kg 31
